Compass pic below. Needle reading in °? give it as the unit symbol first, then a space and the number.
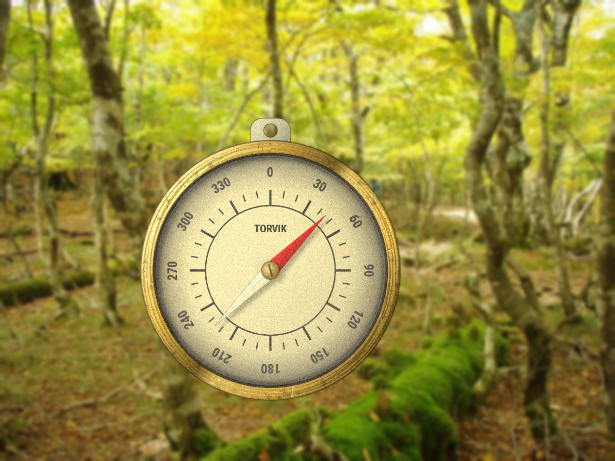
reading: ° 45
